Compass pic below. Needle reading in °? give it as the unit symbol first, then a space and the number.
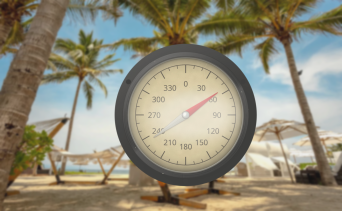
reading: ° 55
